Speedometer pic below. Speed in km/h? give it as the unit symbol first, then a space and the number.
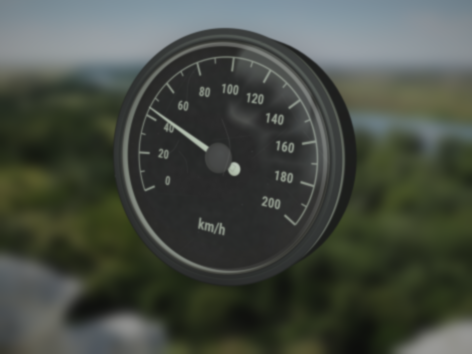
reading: km/h 45
